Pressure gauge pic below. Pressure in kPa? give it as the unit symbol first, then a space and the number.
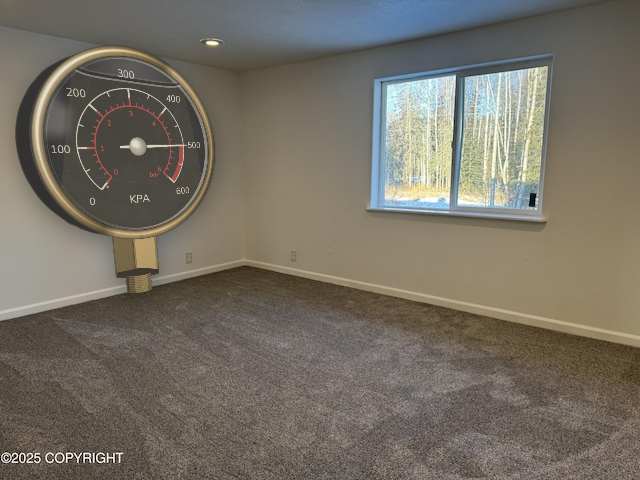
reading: kPa 500
